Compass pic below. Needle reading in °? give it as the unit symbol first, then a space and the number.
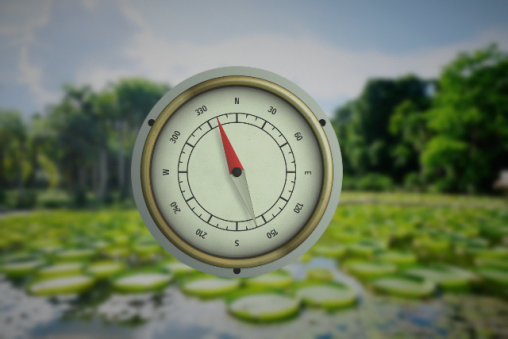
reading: ° 340
